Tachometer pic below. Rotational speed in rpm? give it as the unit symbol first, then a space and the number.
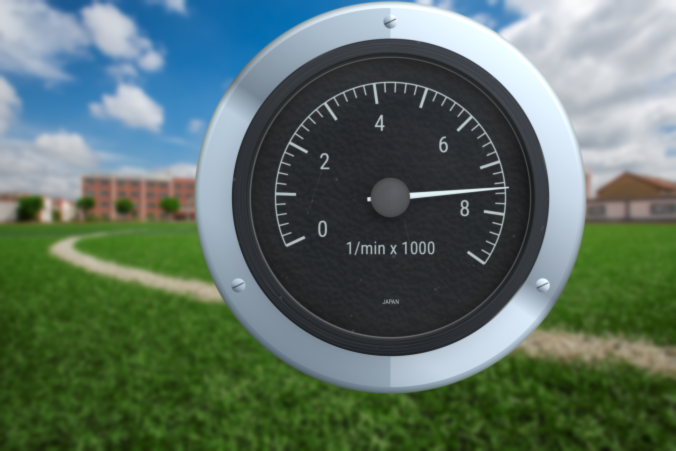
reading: rpm 7500
